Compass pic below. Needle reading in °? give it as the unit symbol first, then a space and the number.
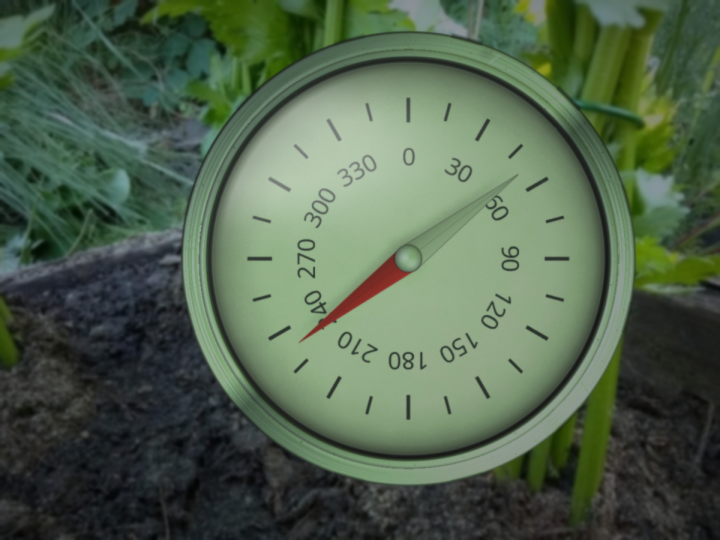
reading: ° 232.5
